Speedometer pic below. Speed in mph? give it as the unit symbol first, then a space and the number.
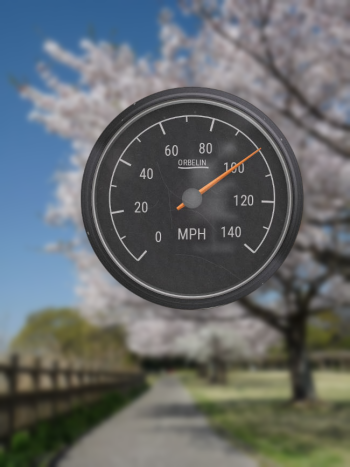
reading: mph 100
